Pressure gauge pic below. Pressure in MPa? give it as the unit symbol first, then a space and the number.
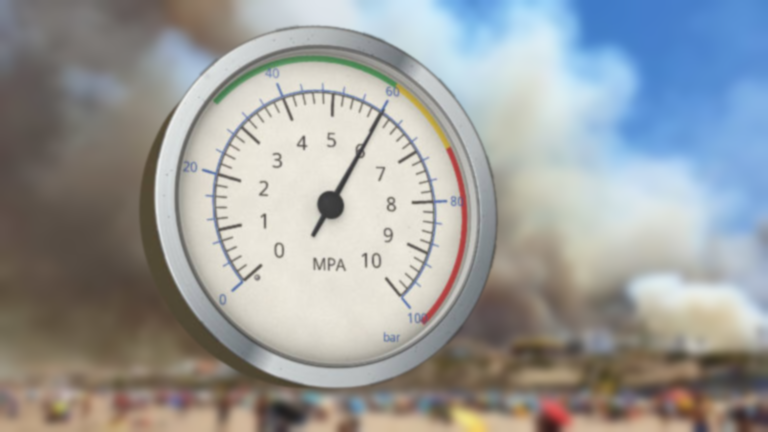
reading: MPa 6
